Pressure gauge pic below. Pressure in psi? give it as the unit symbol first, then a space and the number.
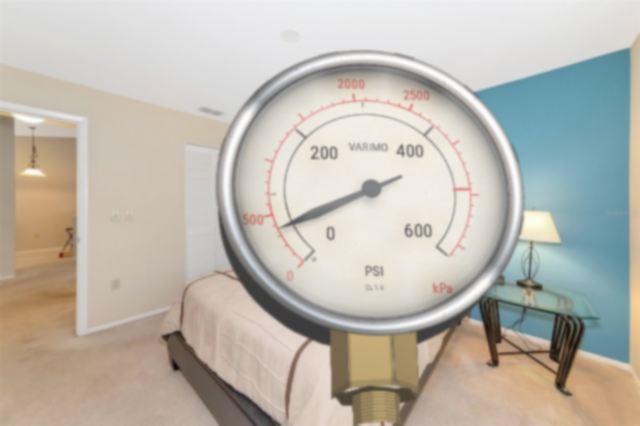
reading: psi 50
